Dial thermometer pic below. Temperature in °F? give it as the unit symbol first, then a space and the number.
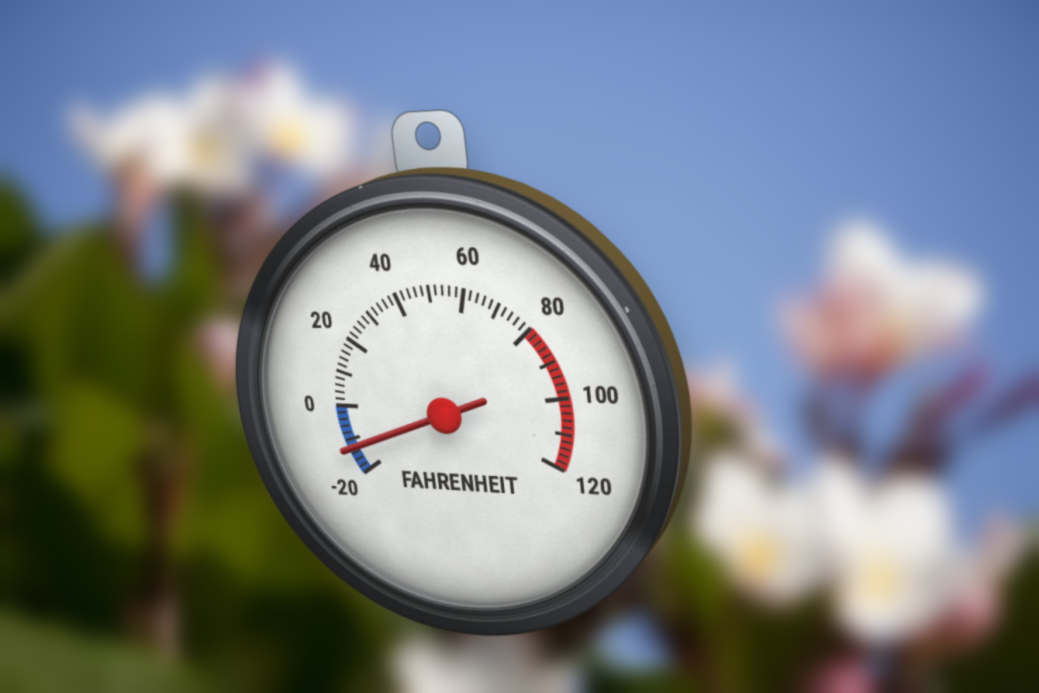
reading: °F -12
